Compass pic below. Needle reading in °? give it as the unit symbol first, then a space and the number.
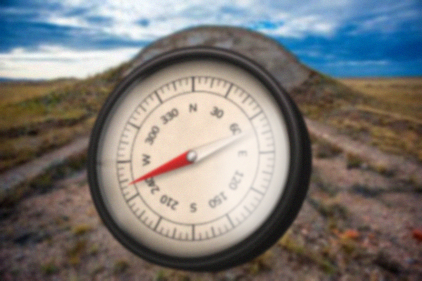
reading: ° 250
